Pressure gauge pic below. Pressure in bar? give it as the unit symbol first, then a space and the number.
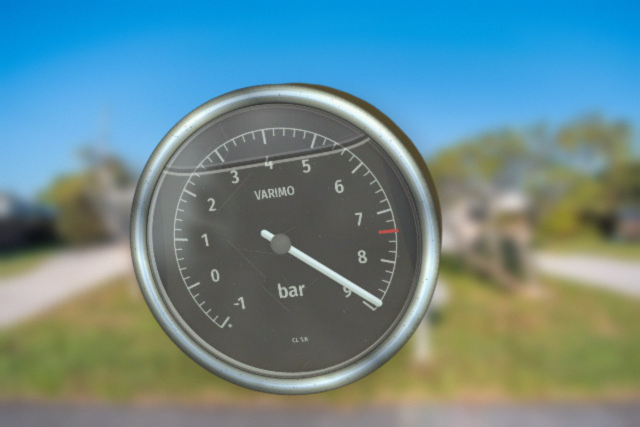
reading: bar 8.8
